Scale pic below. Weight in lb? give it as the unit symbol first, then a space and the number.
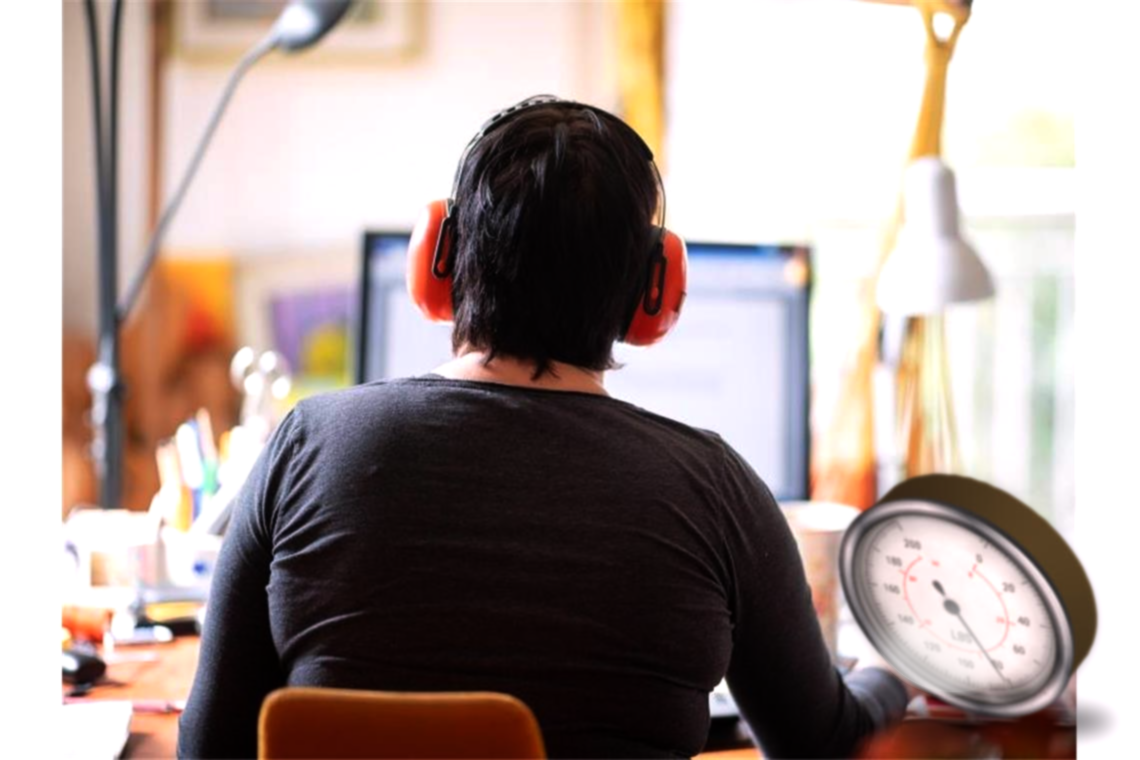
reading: lb 80
